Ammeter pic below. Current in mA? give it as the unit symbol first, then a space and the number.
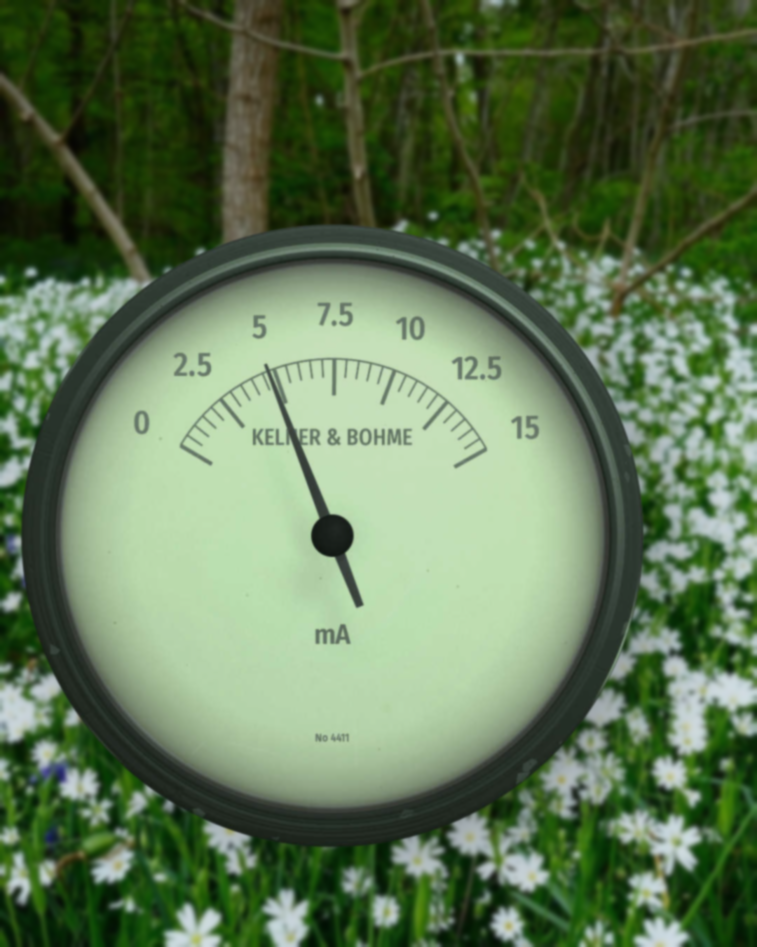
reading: mA 4.75
